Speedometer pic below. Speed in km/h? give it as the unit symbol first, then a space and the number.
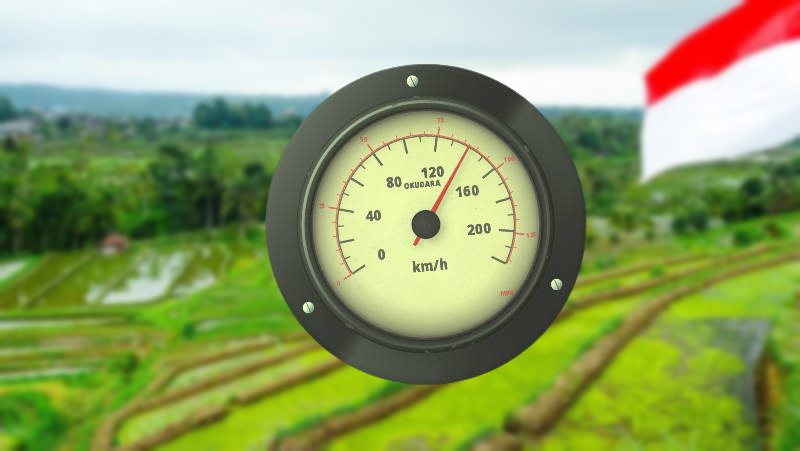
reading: km/h 140
